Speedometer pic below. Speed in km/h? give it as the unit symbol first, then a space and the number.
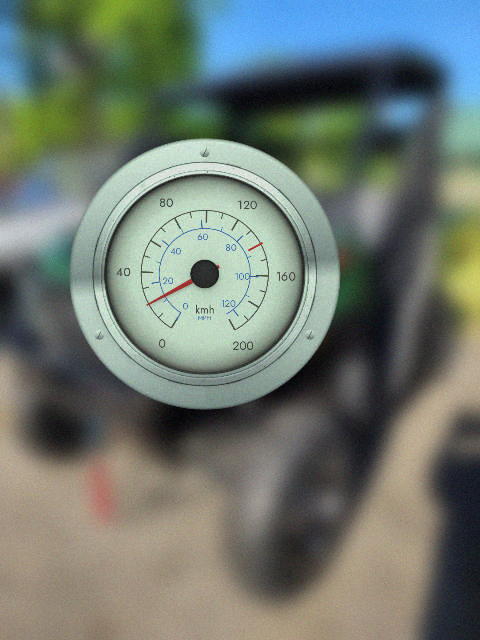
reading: km/h 20
